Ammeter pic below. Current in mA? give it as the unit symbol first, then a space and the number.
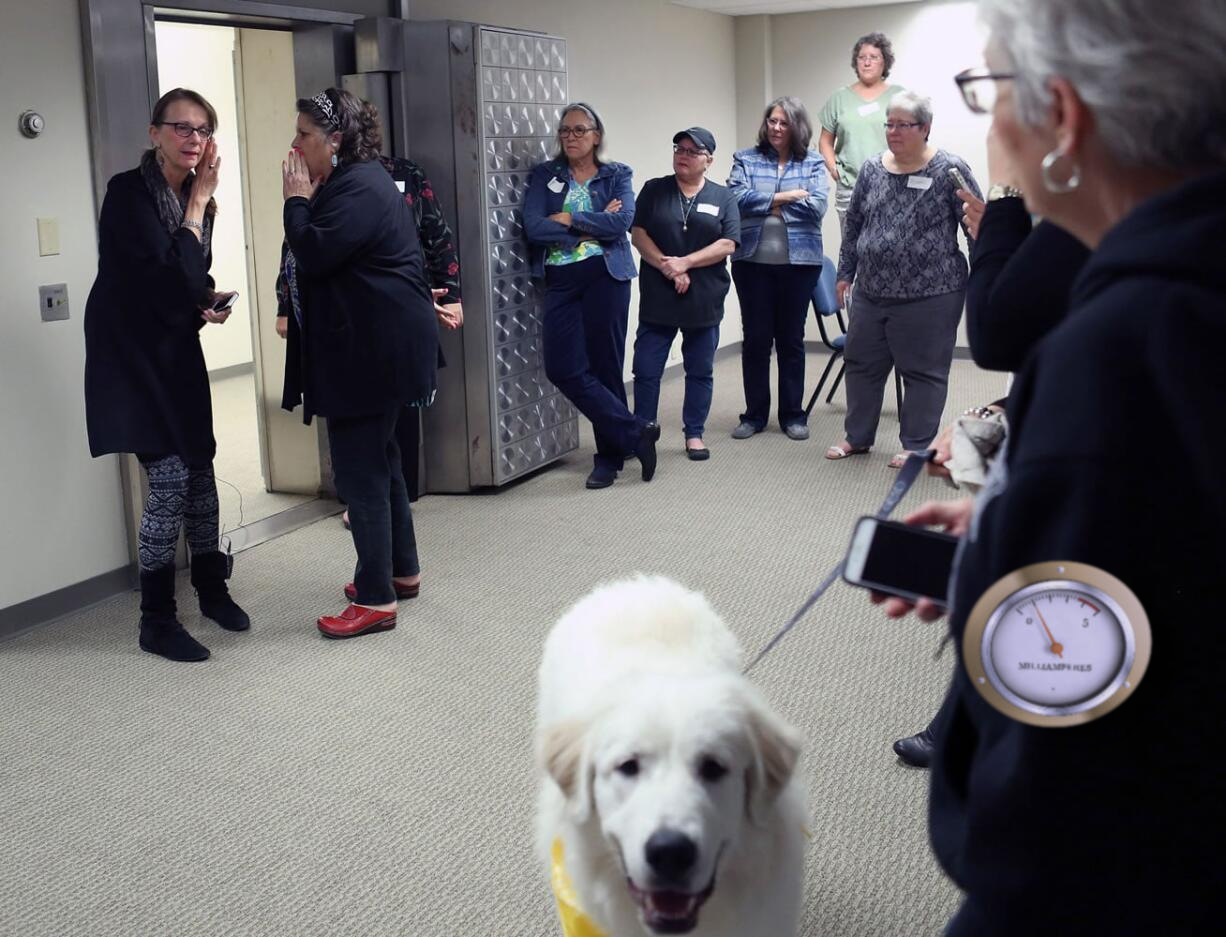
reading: mA 1
